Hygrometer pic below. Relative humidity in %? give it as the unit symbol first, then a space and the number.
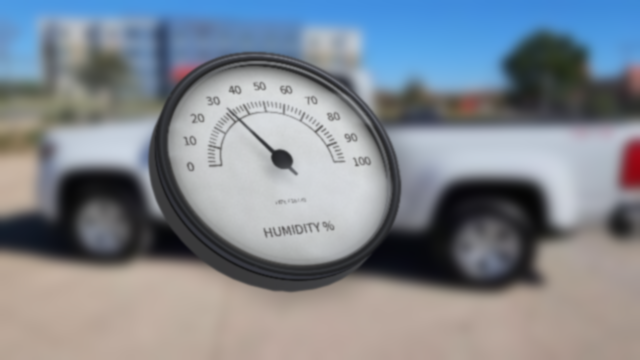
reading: % 30
